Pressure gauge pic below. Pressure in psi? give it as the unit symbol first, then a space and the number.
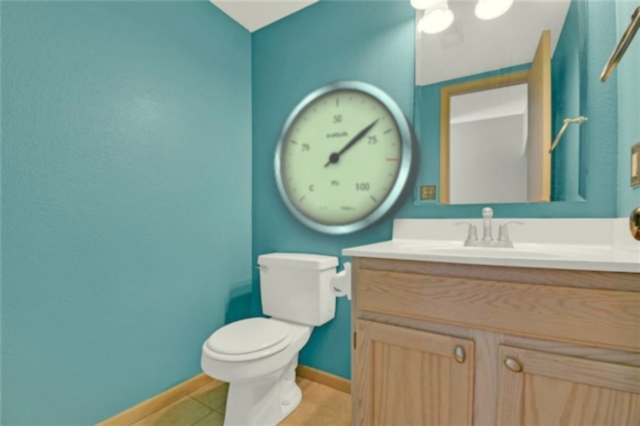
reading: psi 70
